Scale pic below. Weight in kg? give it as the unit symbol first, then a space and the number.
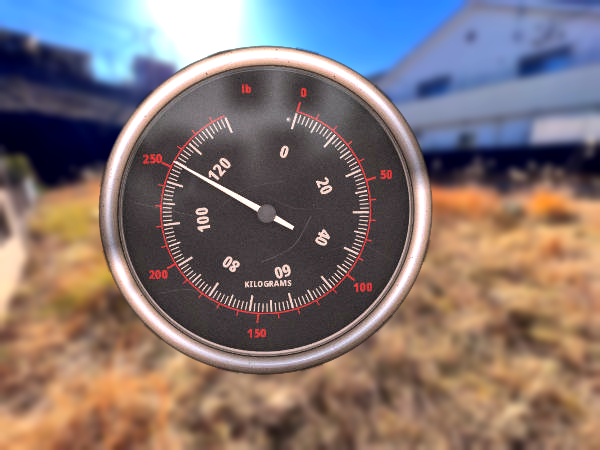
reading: kg 115
